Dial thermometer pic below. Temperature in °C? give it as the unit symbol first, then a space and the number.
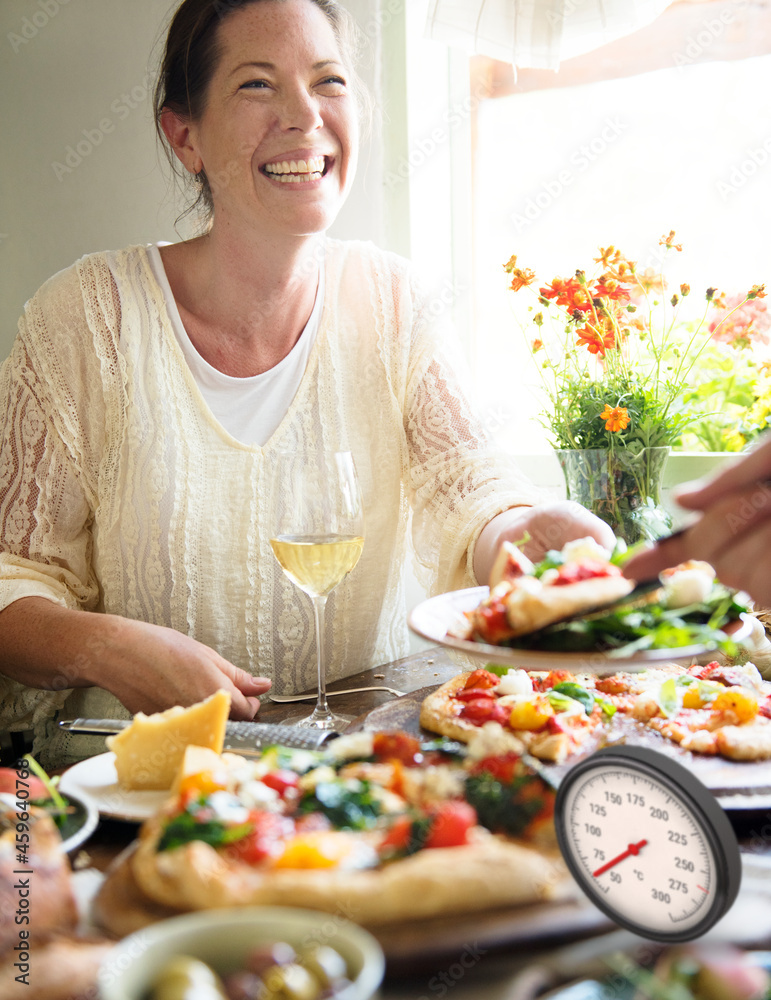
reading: °C 62.5
